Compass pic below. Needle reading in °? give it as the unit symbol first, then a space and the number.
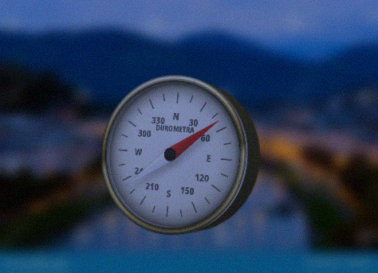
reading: ° 52.5
